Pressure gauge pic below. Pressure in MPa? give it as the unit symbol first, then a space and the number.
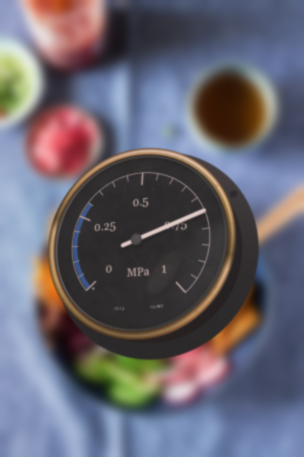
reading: MPa 0.75
